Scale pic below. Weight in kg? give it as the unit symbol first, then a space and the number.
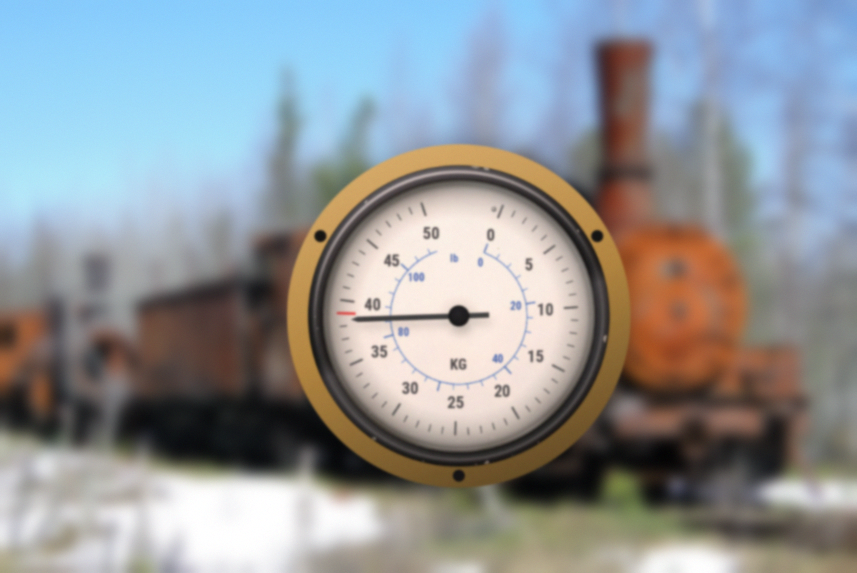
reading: kg 38.5
